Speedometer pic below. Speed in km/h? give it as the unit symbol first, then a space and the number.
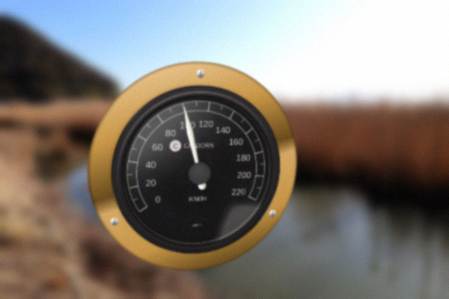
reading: km/h 100
